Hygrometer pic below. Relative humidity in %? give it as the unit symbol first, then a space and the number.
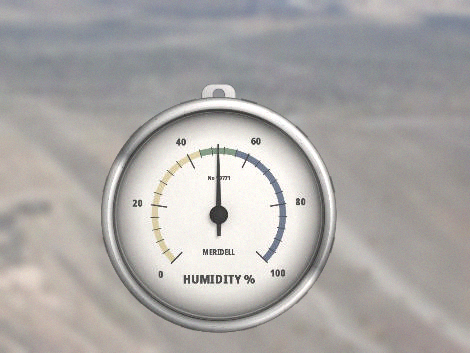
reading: % 50
